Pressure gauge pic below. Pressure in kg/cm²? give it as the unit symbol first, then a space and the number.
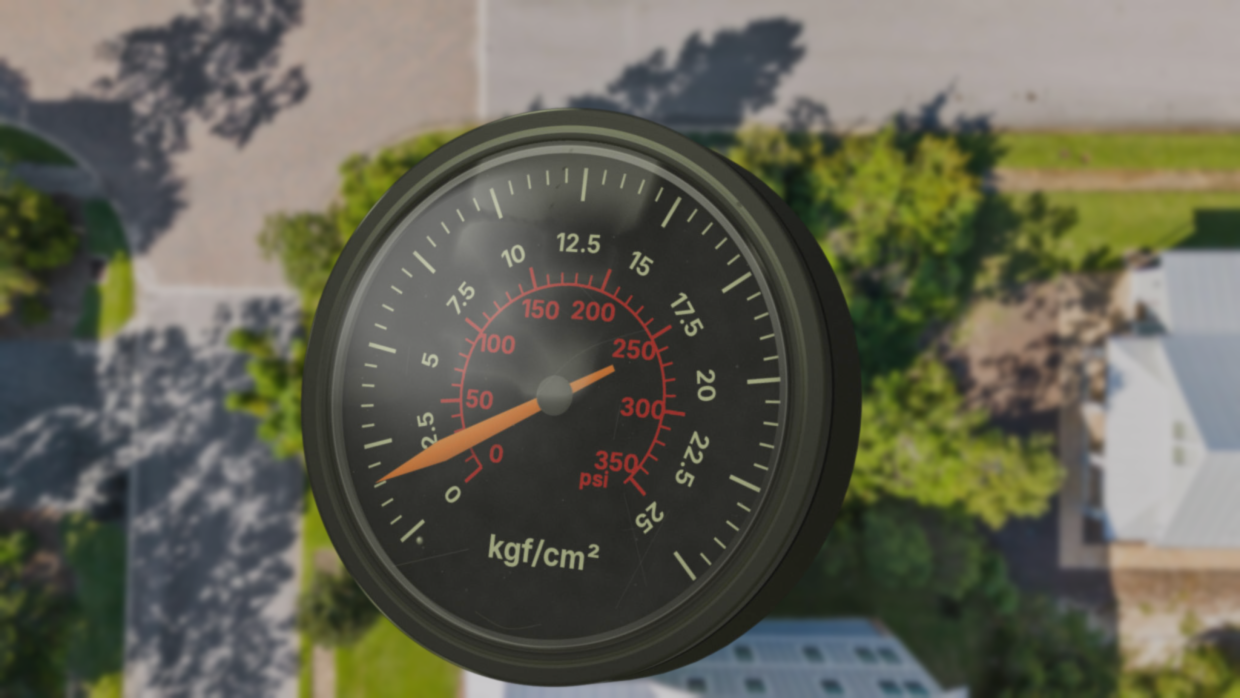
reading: kg/cm² 1.5
